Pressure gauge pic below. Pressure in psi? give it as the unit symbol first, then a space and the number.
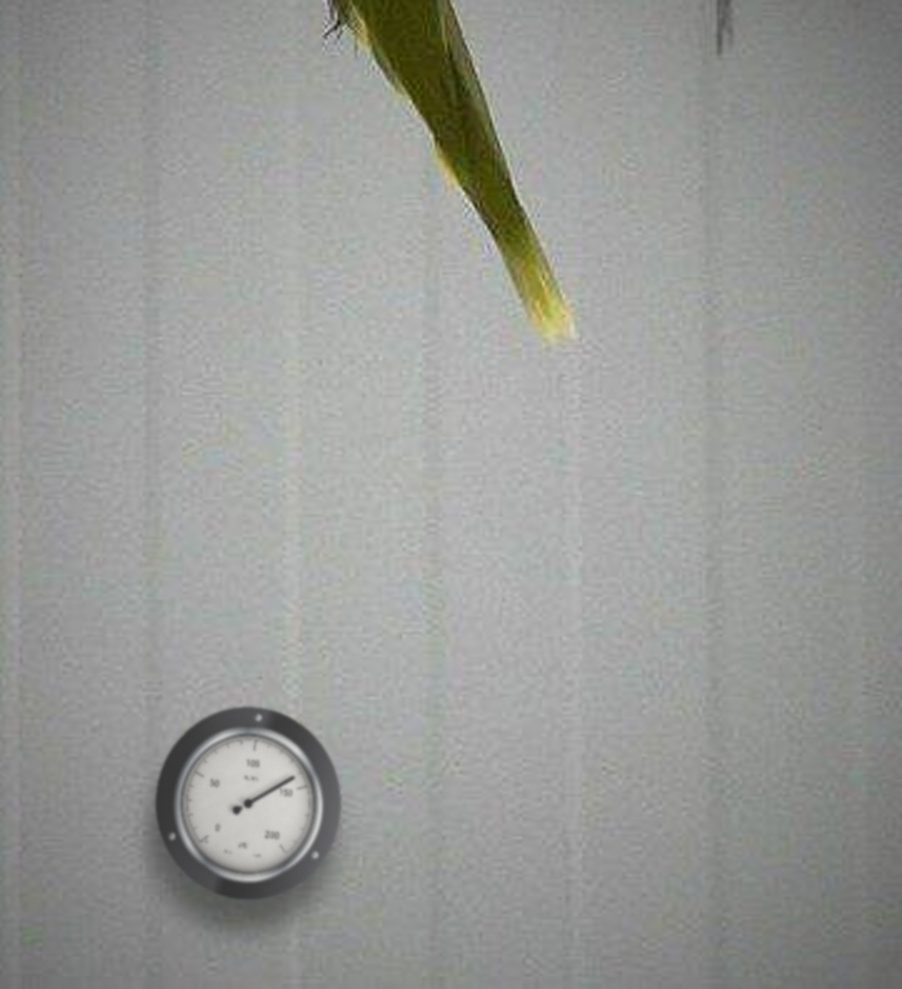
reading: psi 140
